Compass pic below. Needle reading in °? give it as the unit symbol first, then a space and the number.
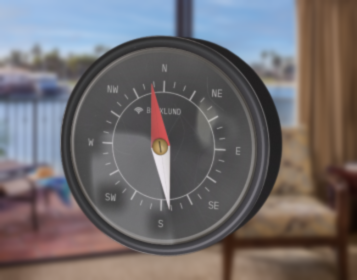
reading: ° 350
